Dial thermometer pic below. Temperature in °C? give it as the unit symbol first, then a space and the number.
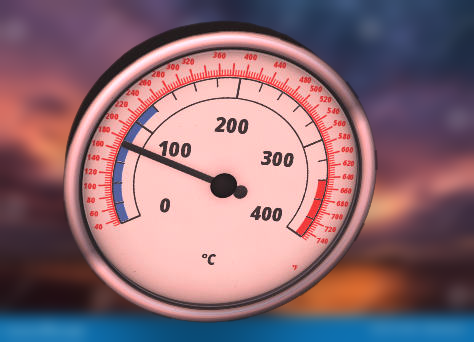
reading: °C 80
